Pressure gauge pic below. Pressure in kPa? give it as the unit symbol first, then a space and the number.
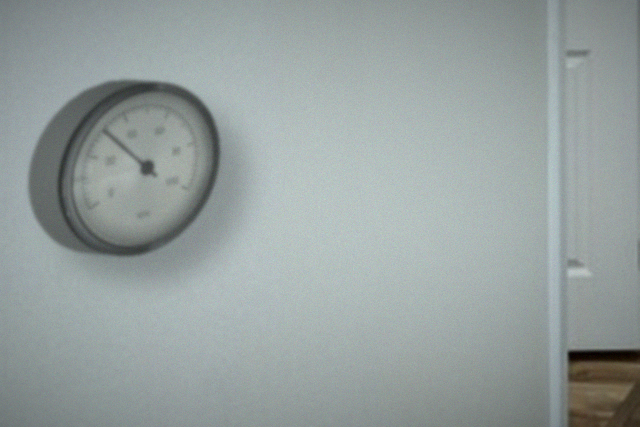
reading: kPa 30
